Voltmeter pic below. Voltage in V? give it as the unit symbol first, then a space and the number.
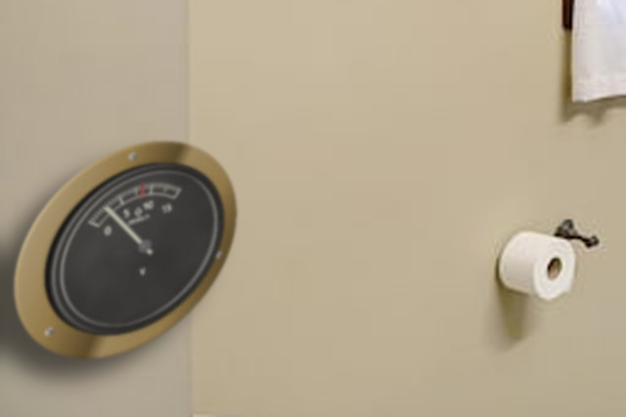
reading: V 2.5
